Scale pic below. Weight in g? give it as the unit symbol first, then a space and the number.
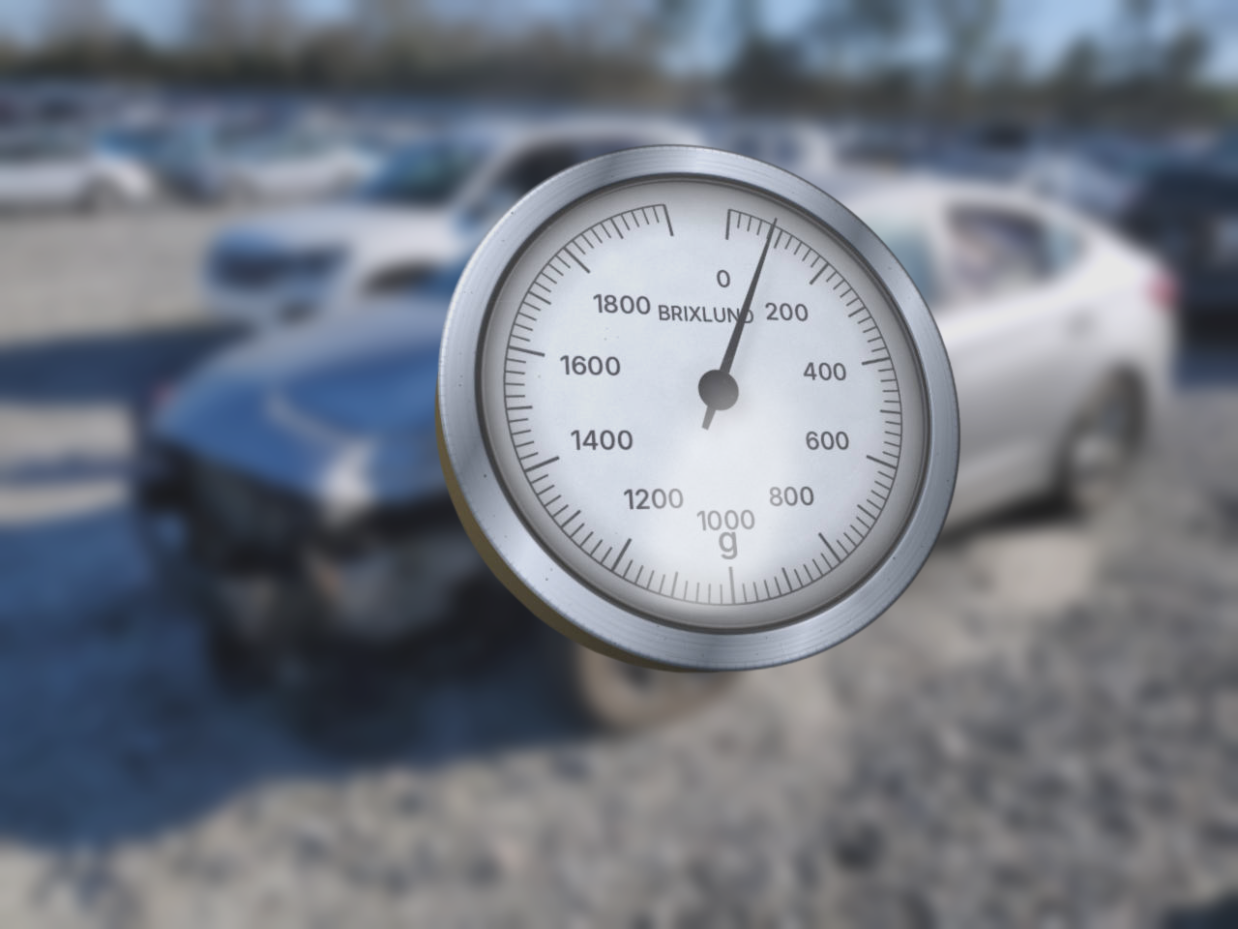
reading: g 80
